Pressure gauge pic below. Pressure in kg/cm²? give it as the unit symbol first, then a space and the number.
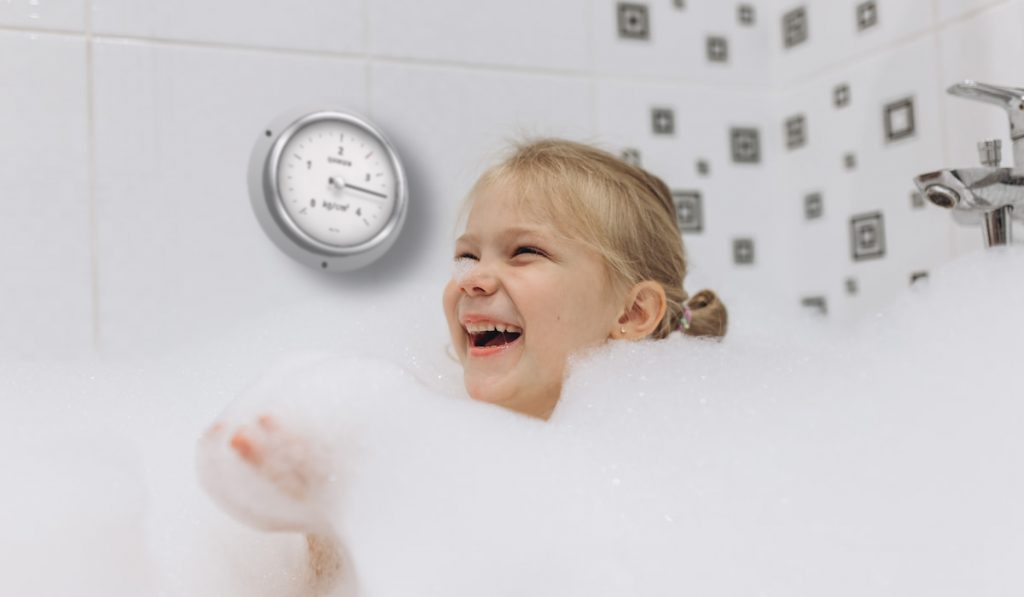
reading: kg/cm² 3.4
